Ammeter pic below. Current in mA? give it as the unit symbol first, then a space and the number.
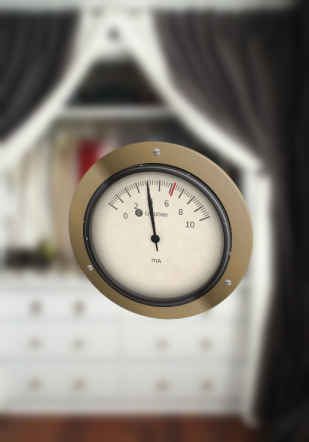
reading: mA 4
